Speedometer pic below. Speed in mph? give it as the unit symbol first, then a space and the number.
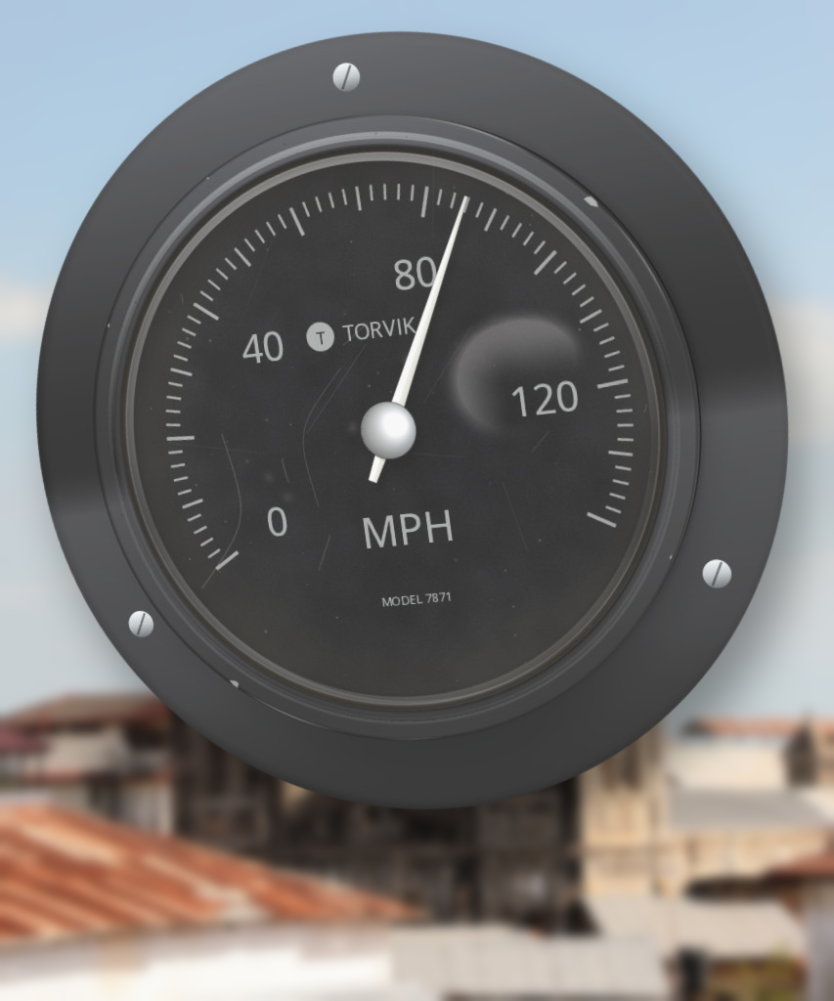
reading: mph 86
